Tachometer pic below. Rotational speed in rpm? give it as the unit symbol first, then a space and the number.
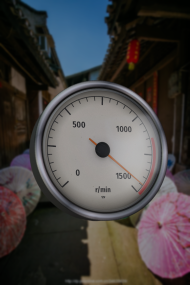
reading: rpm 1450
